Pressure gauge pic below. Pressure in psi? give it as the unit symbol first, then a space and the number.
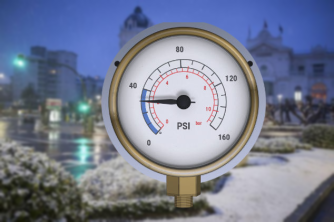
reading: psi 30
